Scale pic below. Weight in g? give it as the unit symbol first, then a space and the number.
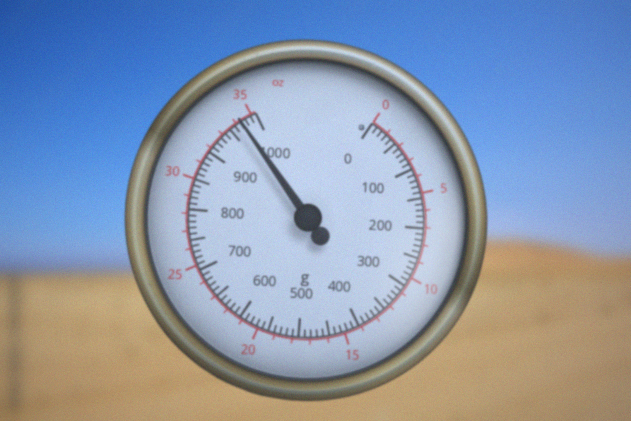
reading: g 970
